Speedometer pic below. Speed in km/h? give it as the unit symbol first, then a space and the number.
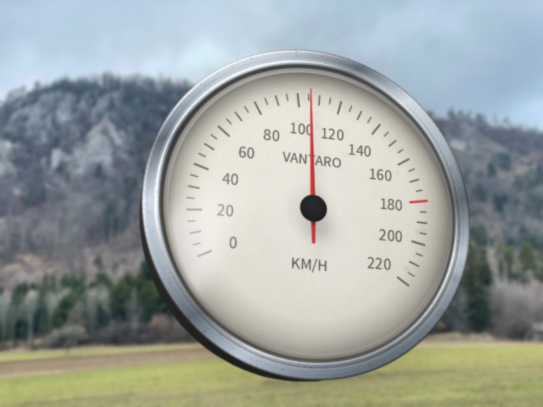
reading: km/h 105
